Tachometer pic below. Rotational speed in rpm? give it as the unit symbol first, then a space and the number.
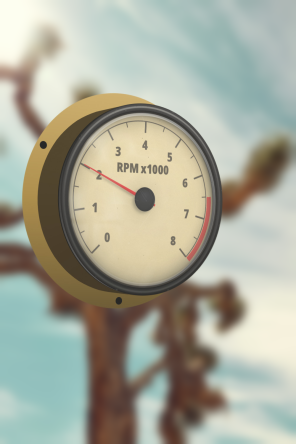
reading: rpm 2000
